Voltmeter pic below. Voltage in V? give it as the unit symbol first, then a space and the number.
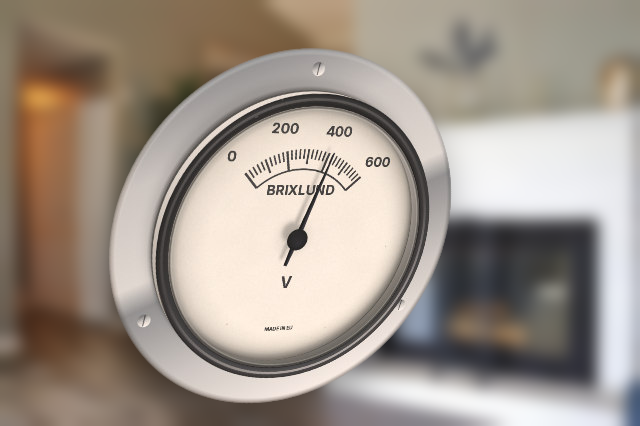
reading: V 400
